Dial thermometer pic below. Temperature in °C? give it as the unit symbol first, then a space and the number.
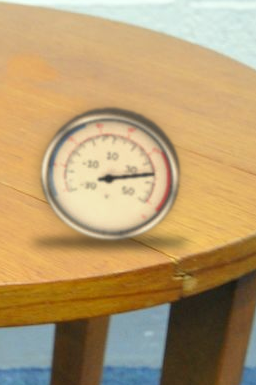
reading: °C 35
